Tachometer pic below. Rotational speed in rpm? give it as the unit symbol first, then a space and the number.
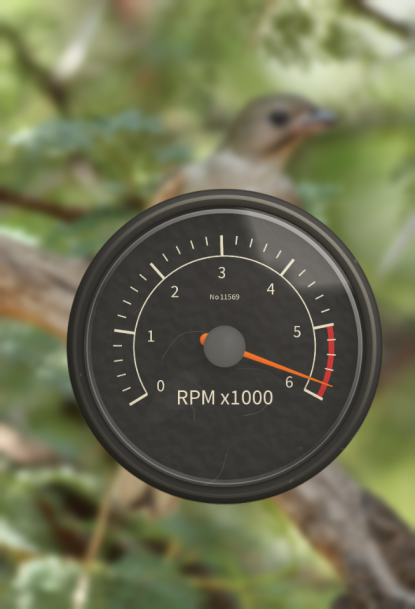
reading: rpm 5800
